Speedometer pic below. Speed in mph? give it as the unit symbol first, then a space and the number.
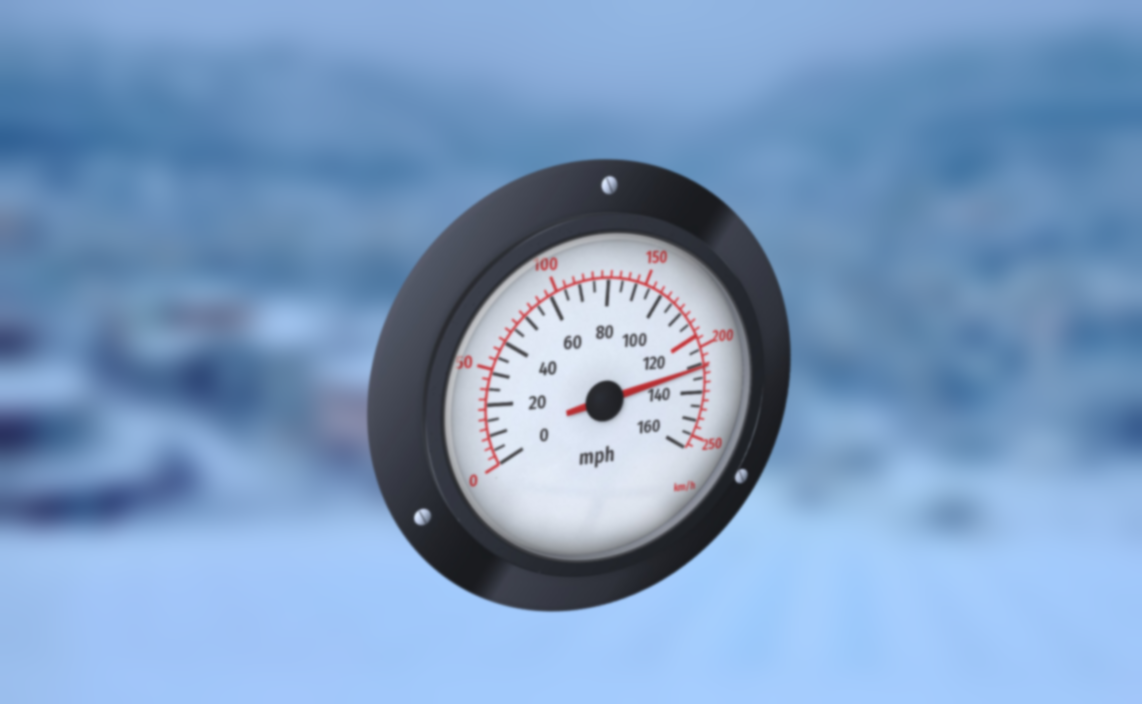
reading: mph 130
